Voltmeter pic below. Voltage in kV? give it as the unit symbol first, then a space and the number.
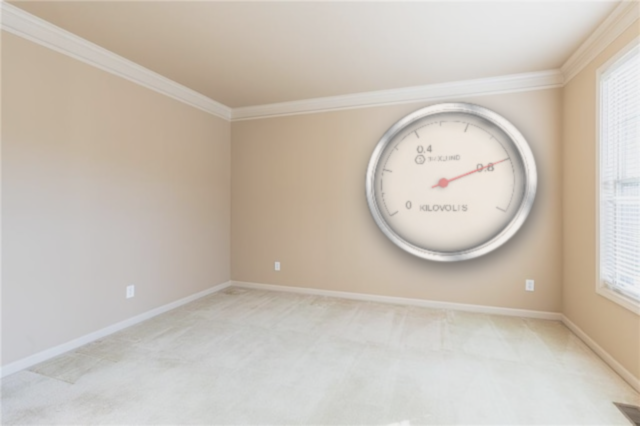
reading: kV 0.8
